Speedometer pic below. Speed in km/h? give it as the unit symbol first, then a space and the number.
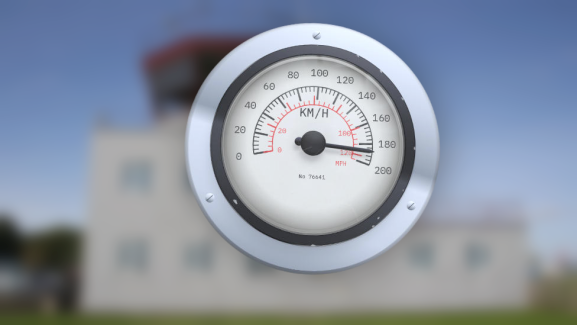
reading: km/h 188
